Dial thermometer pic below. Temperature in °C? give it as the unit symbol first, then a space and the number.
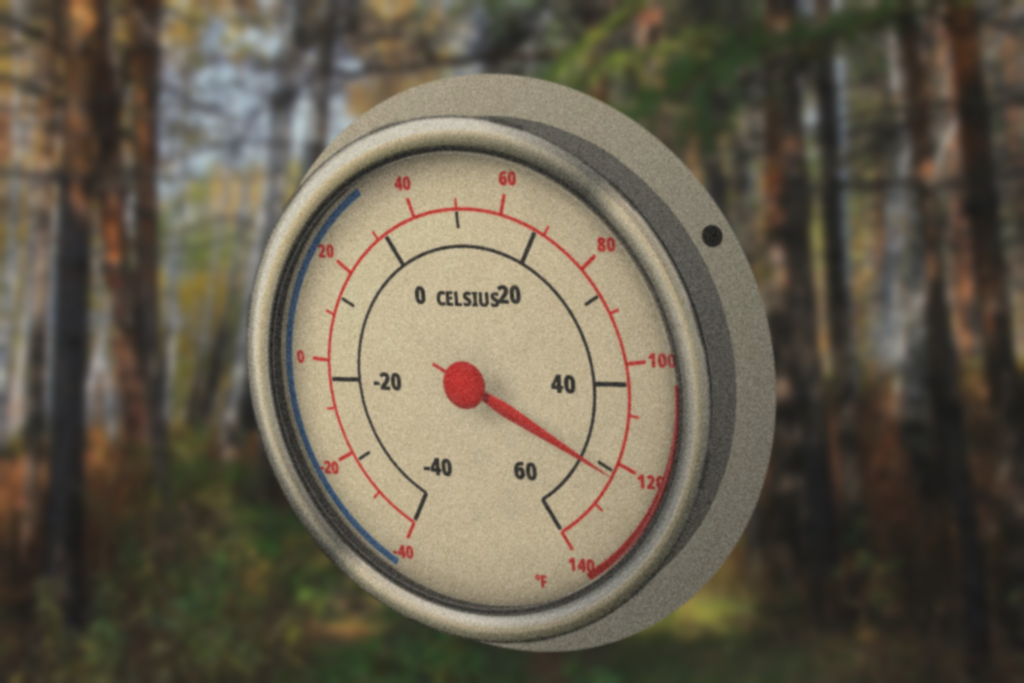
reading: °C 50
